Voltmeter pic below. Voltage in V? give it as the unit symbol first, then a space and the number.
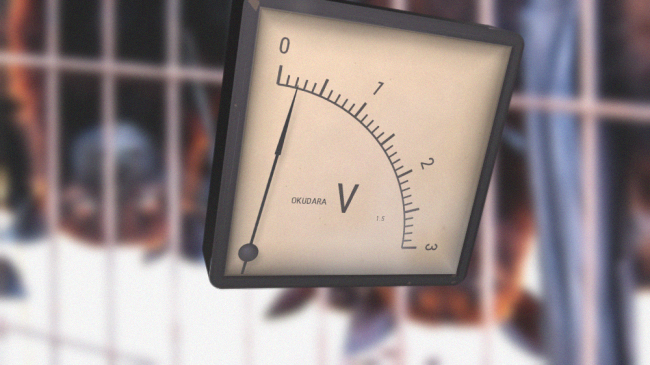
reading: V 0.2
